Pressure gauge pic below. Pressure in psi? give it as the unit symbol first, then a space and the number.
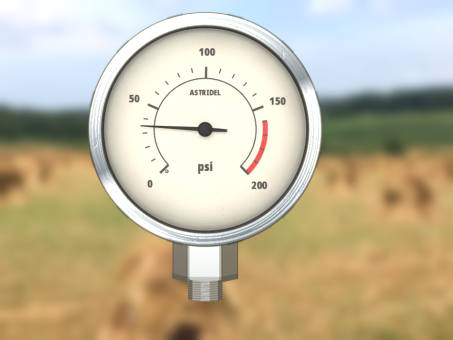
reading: psi 35
